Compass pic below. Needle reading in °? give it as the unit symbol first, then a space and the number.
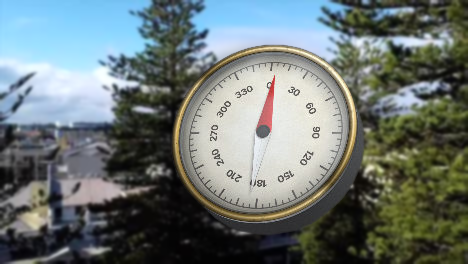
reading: ° 5
